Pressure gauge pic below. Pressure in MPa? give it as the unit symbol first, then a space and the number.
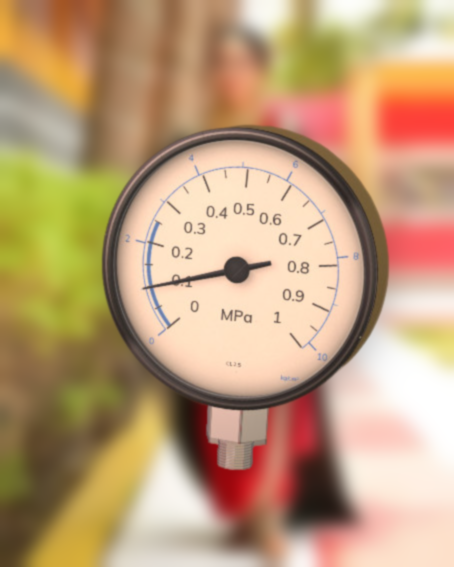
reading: MPa 0.1
